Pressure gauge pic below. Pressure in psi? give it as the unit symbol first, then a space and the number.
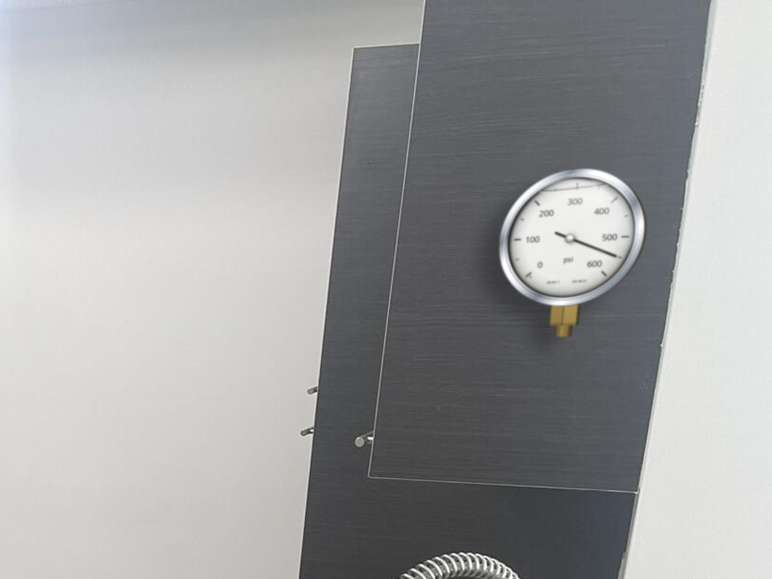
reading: psi 550
